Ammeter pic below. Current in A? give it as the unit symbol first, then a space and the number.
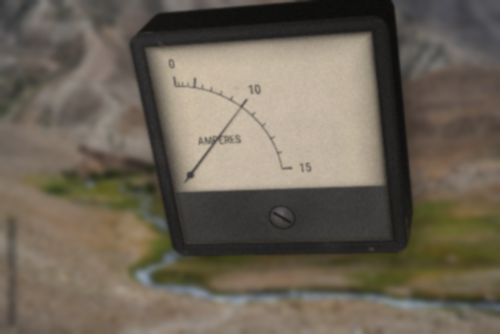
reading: A 10
